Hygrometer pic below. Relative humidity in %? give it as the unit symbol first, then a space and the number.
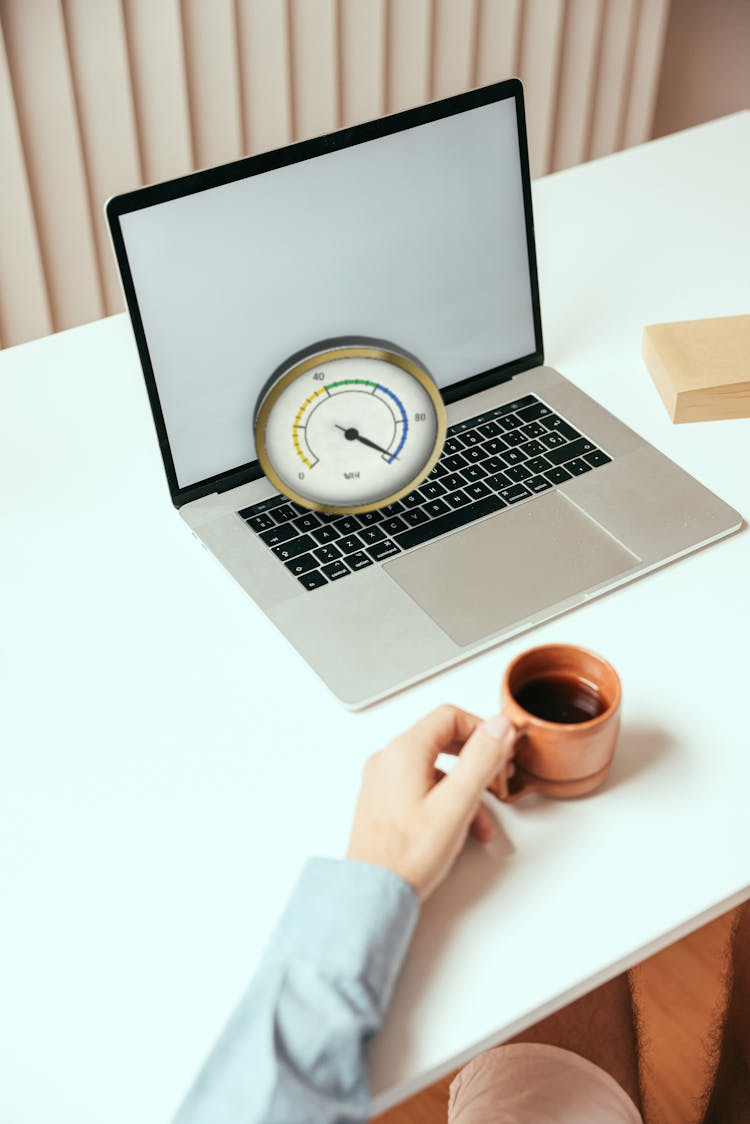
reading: % 96
